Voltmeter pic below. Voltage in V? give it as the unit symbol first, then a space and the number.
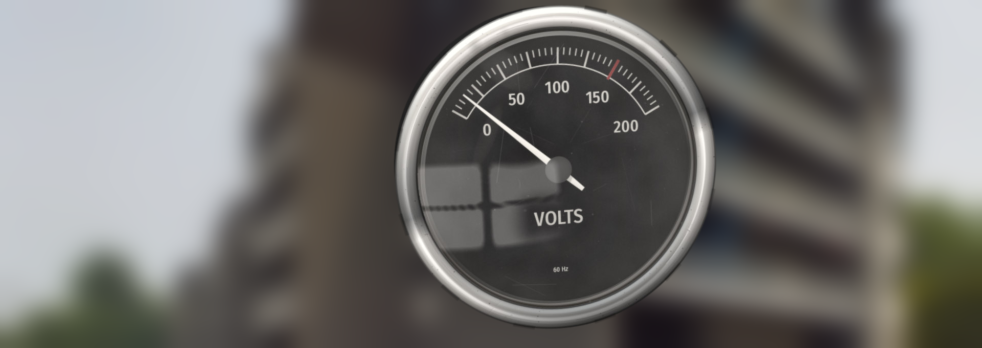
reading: V 15
